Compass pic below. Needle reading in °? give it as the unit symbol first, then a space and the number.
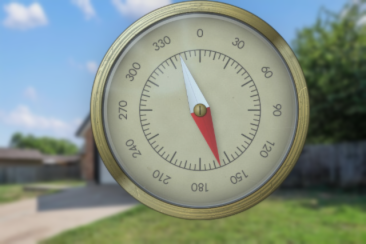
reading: ° 160
